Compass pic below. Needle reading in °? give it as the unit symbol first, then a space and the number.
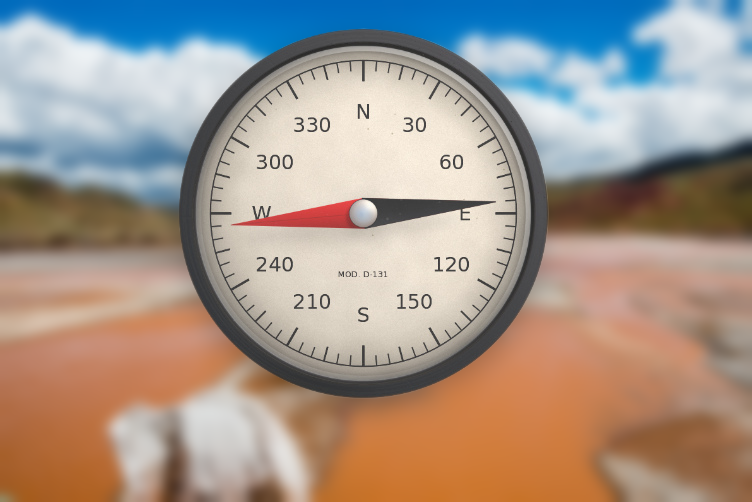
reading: ° 265
